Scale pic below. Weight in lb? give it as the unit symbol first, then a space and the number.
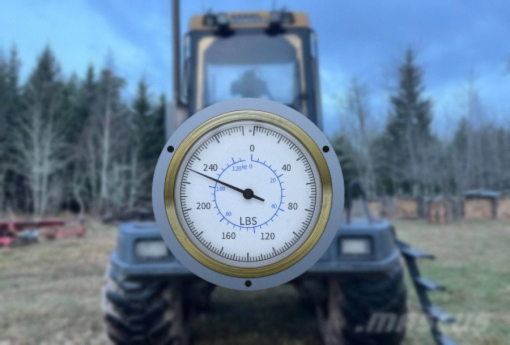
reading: lb 230
